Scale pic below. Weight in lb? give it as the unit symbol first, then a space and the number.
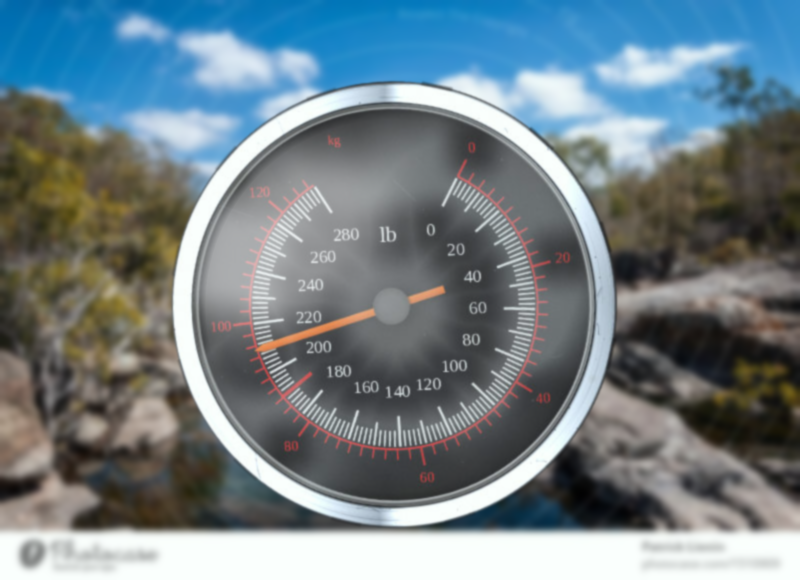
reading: lb 210
